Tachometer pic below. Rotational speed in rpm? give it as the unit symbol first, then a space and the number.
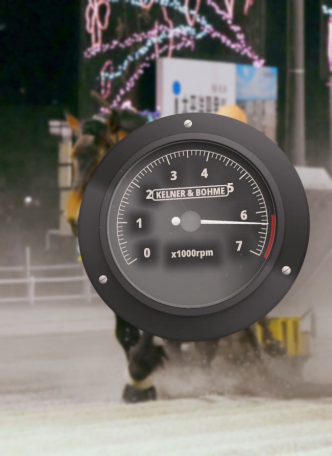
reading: rpm 6300
